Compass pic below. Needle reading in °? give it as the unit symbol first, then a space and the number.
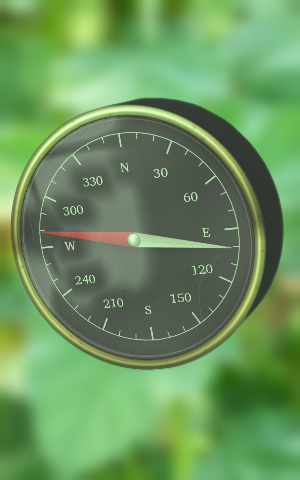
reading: ° 280
